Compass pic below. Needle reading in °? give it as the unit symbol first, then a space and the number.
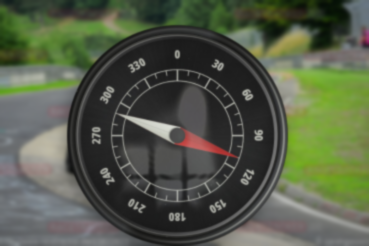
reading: ° 110
